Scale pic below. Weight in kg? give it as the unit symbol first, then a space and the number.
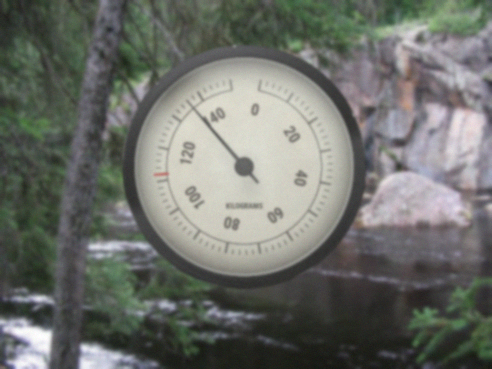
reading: kg 136
